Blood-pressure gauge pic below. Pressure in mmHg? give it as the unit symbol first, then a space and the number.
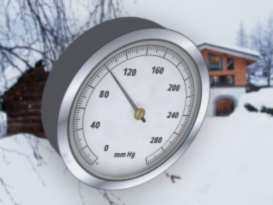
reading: mmHg 100
